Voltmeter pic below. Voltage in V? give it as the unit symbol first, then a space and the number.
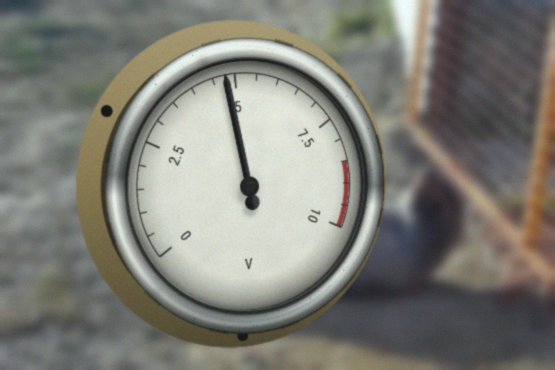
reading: V 4.75
